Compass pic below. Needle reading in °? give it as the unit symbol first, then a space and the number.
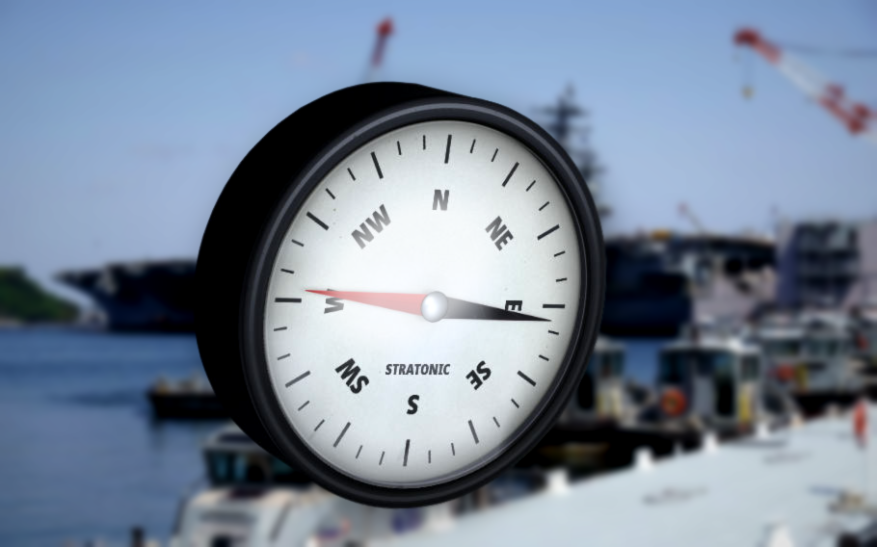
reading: ° 275
